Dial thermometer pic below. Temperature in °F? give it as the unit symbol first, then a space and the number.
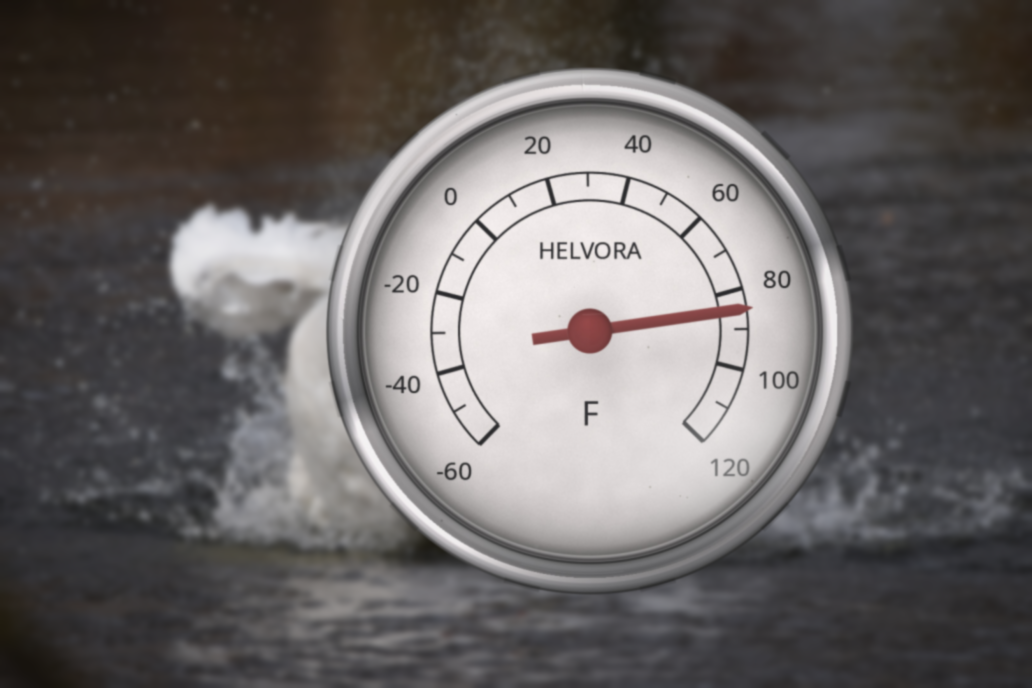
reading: °F 85
